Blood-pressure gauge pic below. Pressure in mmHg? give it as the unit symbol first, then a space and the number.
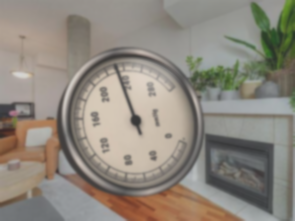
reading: mmHg 230
